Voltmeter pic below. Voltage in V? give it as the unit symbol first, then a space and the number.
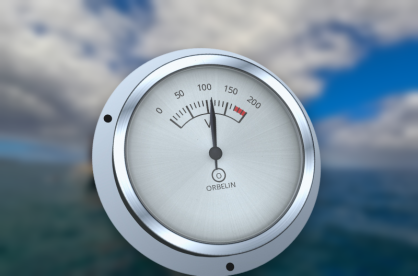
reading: V 110
